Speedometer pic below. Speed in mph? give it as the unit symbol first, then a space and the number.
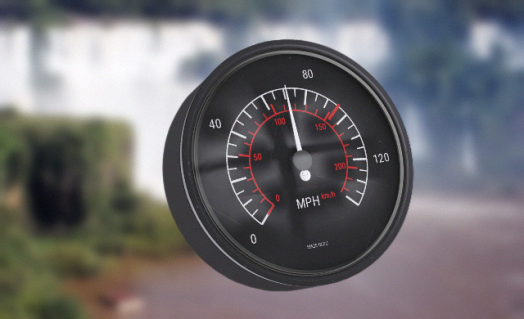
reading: mph 70
